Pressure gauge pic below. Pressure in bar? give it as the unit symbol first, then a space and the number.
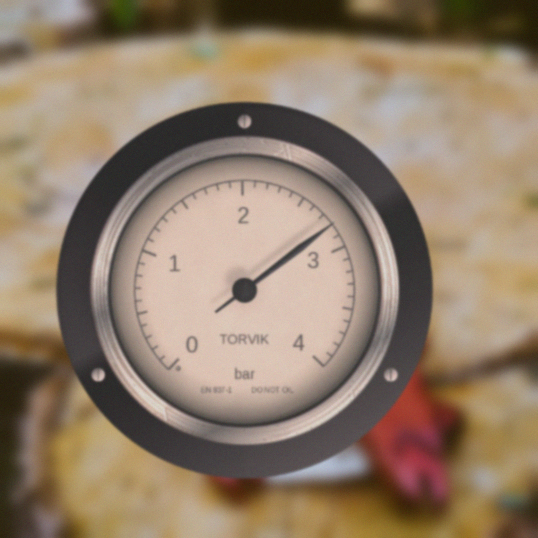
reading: bar 2.8
